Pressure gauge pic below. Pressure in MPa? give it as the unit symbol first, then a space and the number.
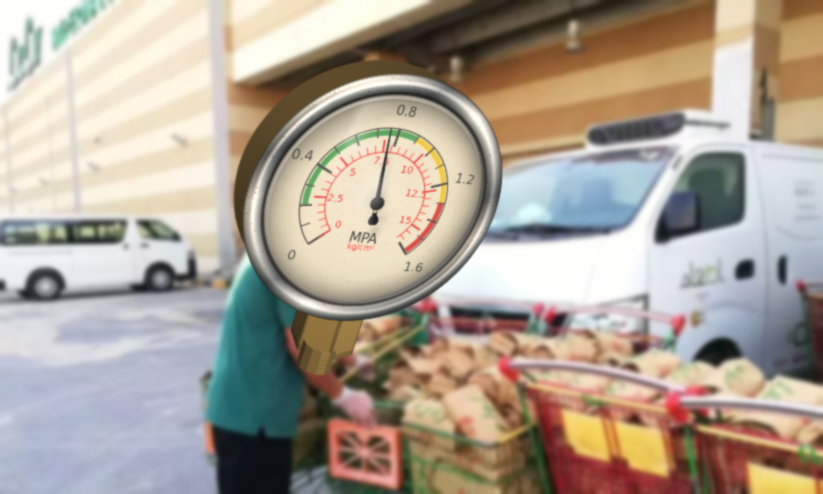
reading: MPa 0.75
